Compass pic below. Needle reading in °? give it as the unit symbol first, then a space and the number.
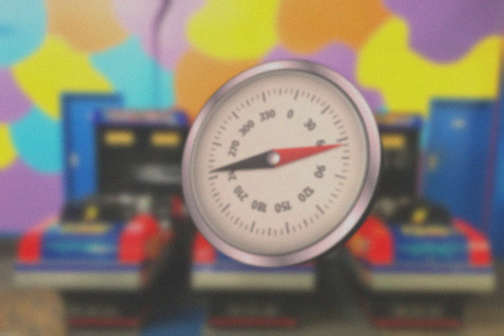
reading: ° 65
